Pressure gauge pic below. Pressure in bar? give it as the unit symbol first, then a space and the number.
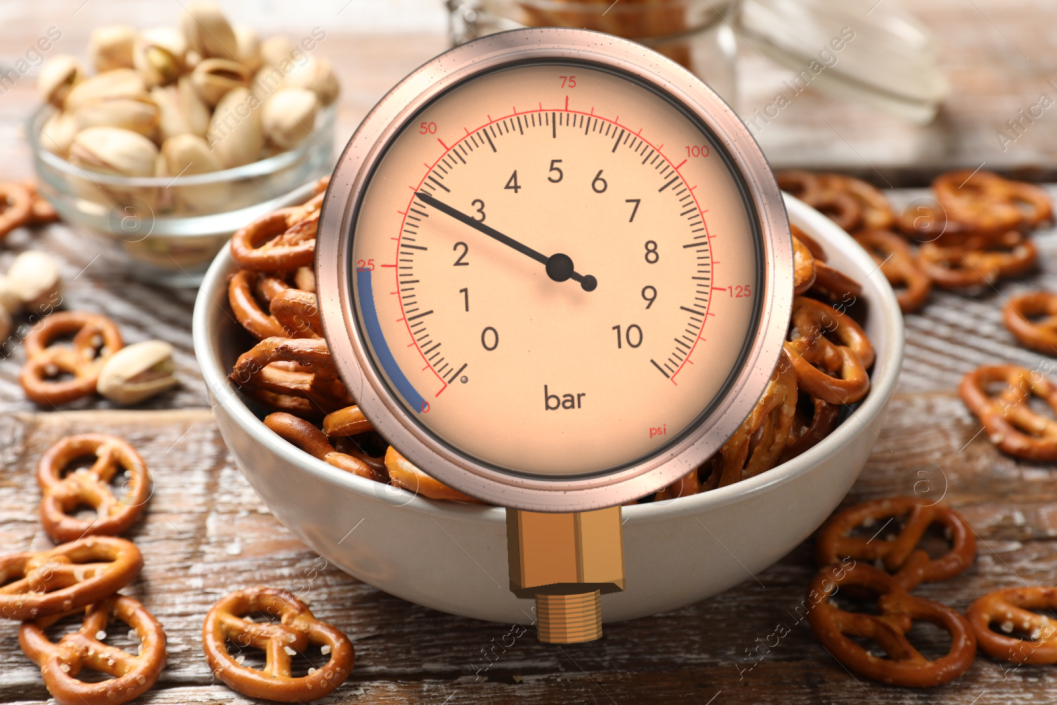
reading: bar 2.7
